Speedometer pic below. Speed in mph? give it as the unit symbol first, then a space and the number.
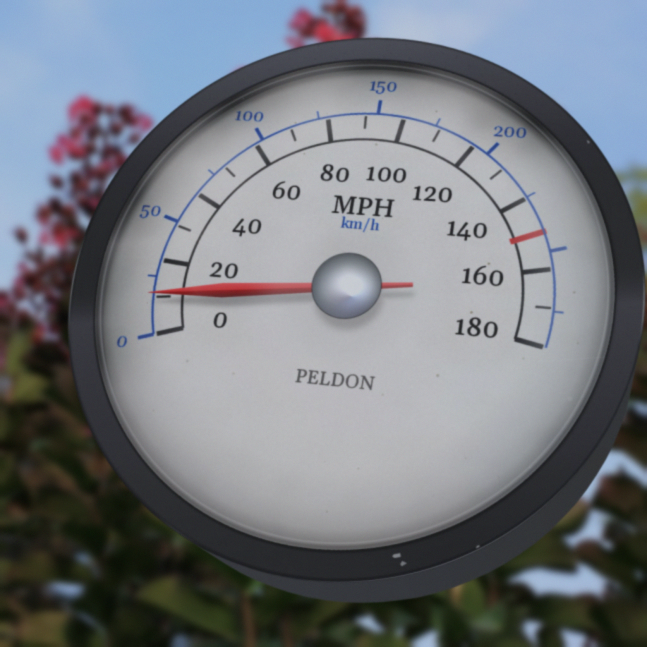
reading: mph 10
